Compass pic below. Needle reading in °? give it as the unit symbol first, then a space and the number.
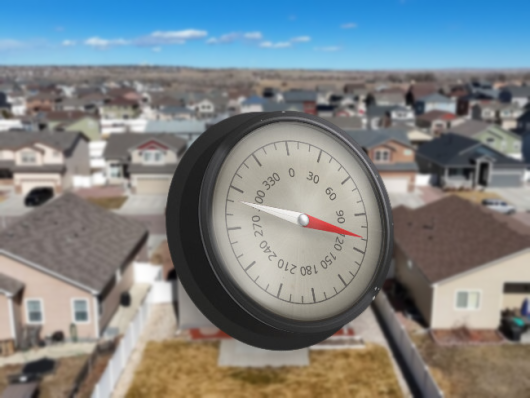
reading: ° 110
